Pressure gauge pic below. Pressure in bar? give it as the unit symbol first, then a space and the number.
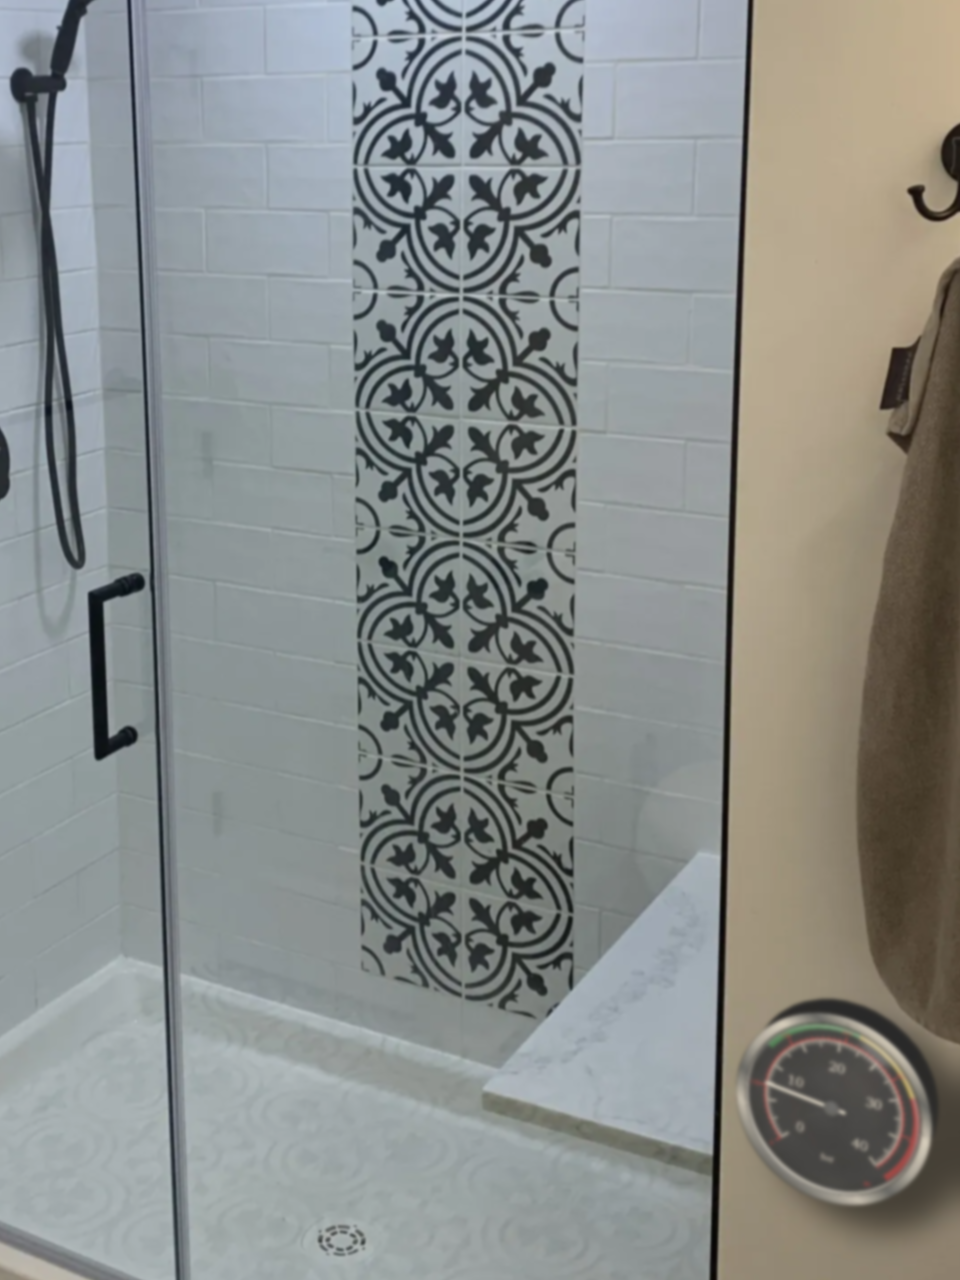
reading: bar 7.5
